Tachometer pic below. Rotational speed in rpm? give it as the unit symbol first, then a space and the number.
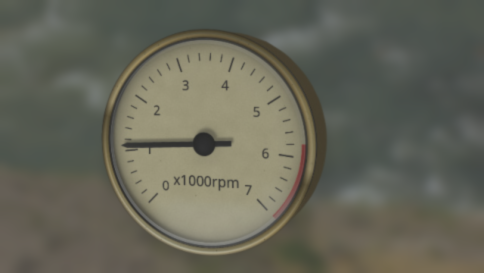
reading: rpm 1100
